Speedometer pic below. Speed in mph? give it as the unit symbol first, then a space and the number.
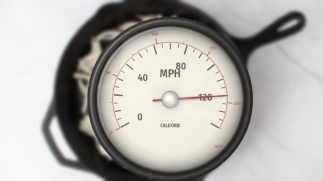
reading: mph 120
